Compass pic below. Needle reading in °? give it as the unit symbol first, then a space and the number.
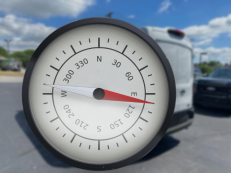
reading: ° 100
